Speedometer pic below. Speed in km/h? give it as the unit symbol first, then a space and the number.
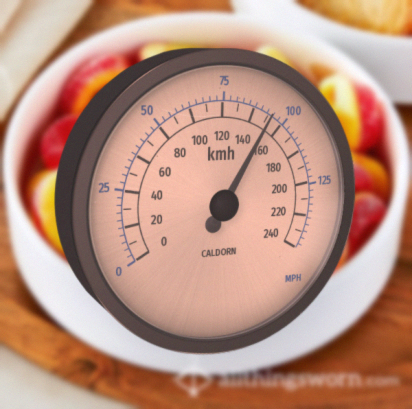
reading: km/h 150
